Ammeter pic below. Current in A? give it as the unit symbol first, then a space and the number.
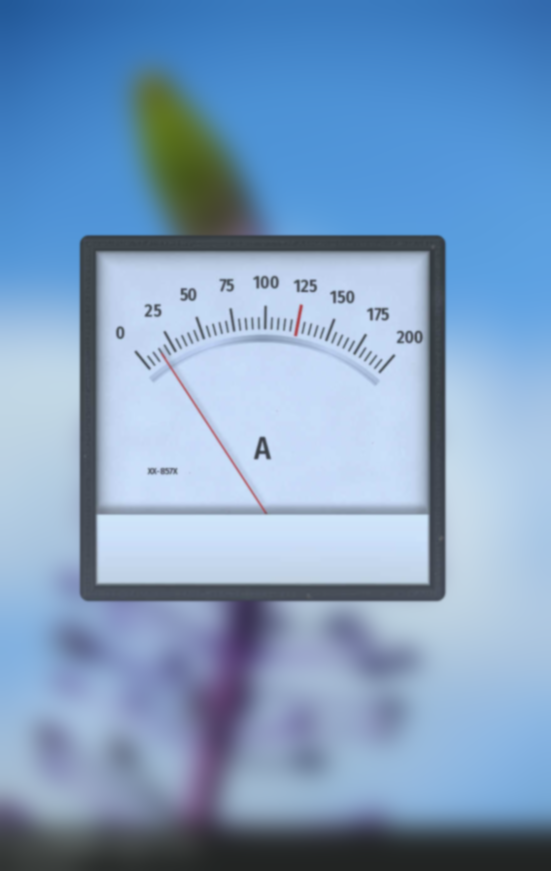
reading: A 15
